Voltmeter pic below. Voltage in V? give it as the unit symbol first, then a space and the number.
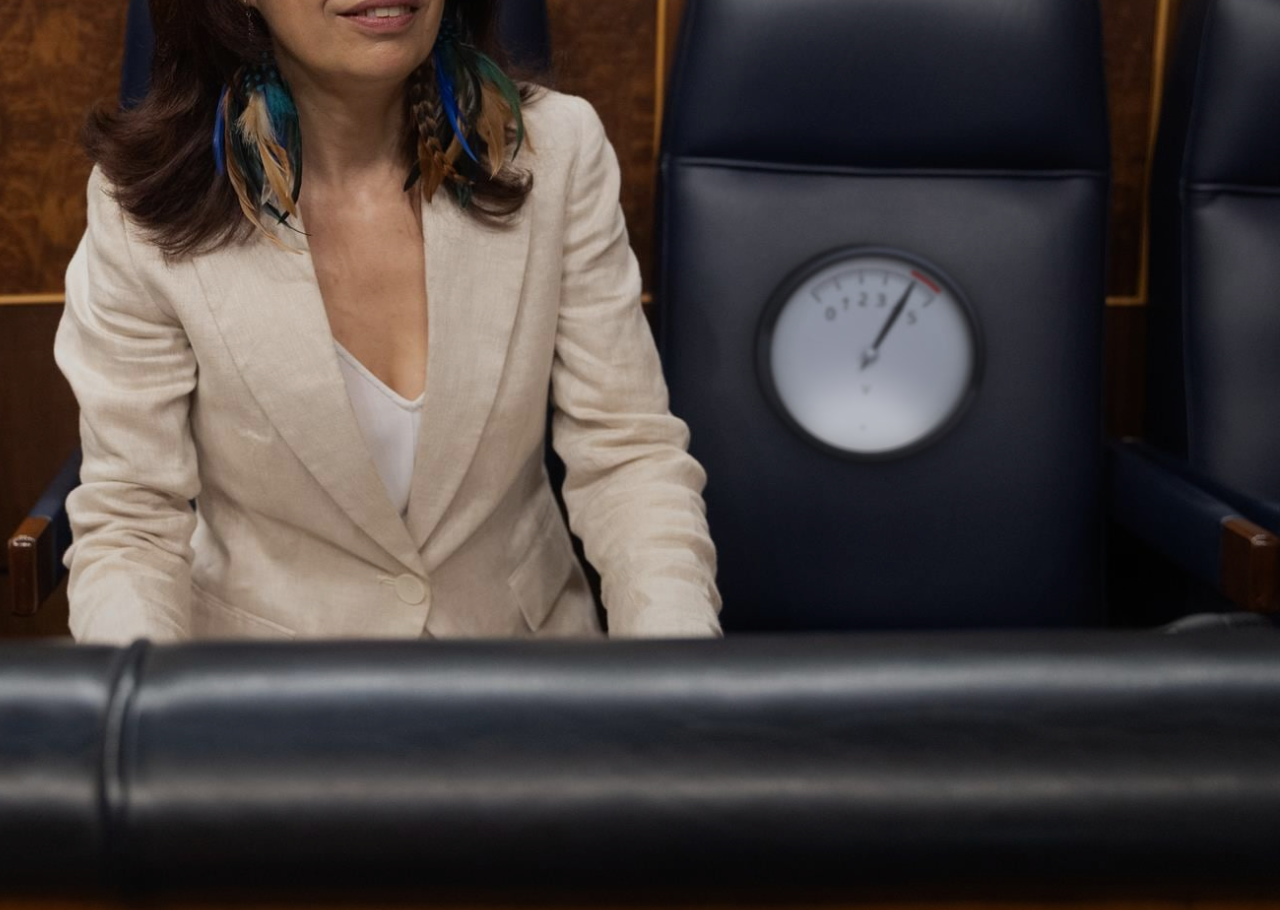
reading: V 4
